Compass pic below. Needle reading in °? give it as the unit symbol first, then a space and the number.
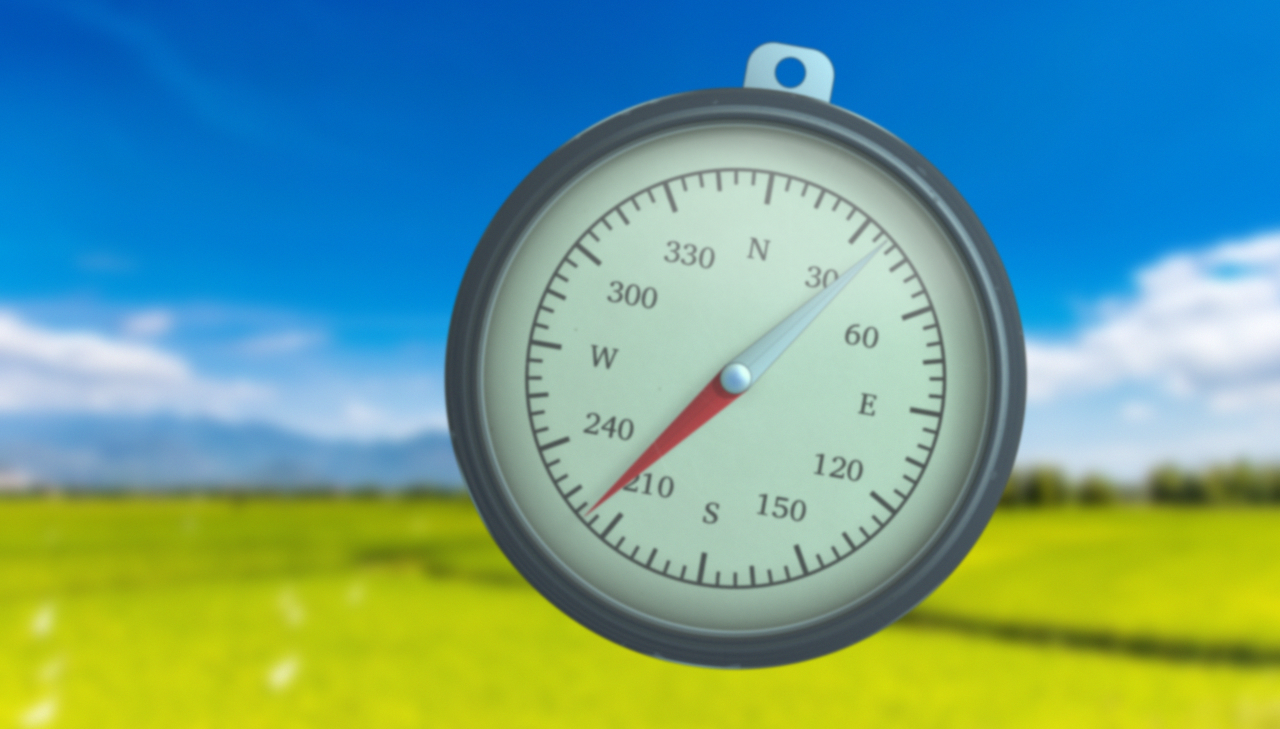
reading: ° 217.5
